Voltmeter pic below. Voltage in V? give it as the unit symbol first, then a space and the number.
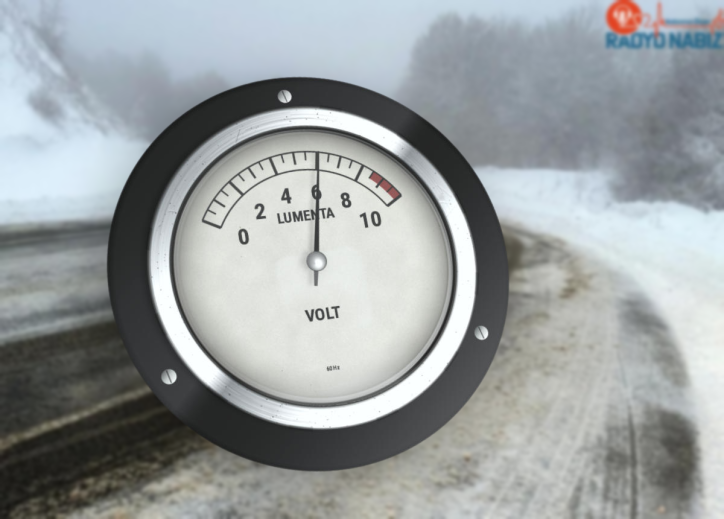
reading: V 6
